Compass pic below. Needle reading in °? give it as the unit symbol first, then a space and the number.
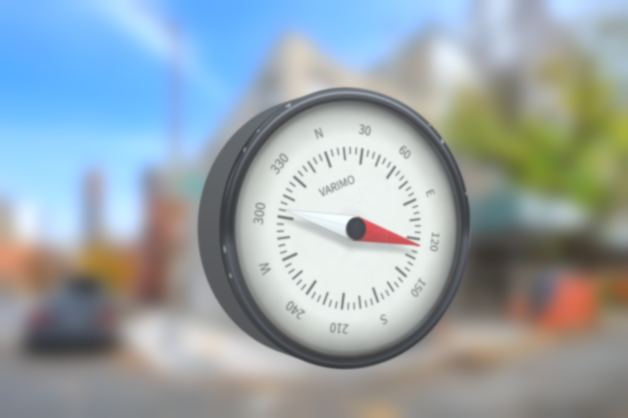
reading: ° 125
